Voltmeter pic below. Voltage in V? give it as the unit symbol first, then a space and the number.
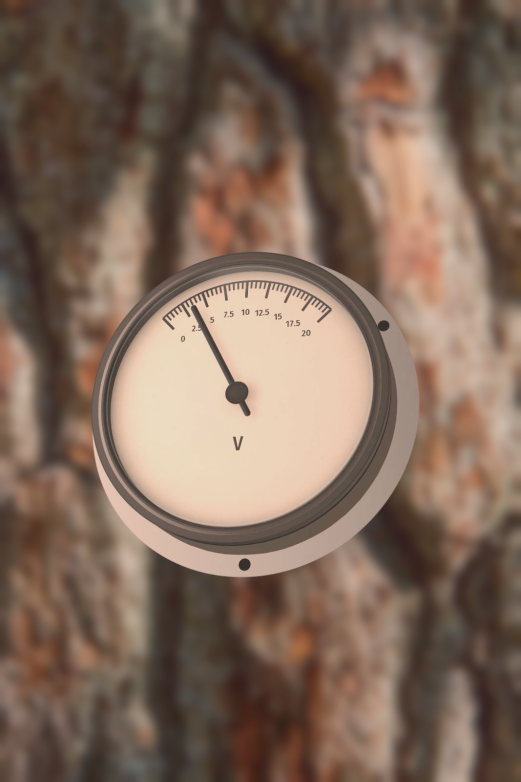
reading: V 3.5
